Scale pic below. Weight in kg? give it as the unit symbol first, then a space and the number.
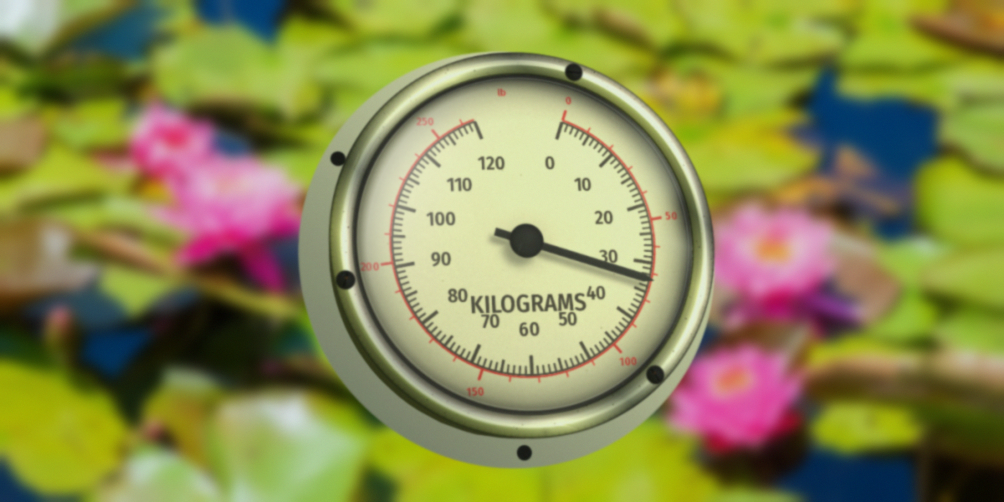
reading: kg 33
